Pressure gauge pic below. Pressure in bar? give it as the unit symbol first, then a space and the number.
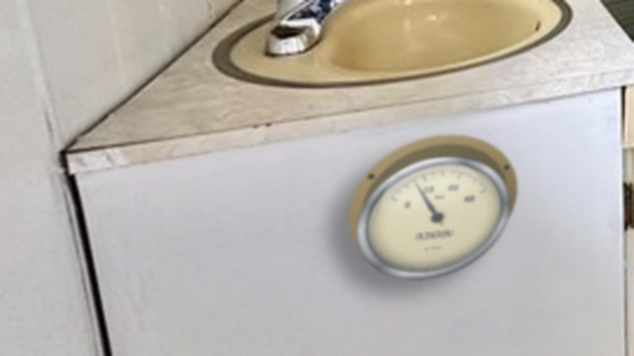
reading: bar 15
